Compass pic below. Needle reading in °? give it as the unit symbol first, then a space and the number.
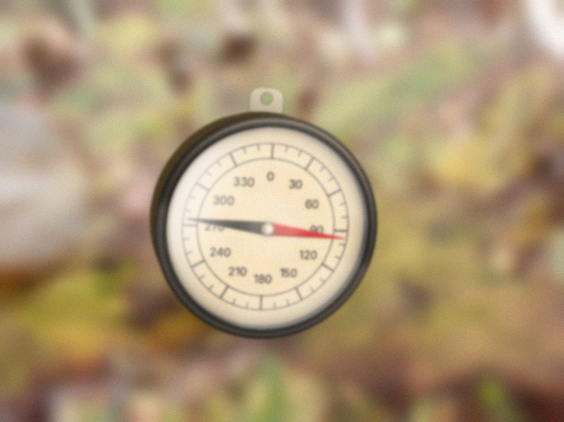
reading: ° 95
